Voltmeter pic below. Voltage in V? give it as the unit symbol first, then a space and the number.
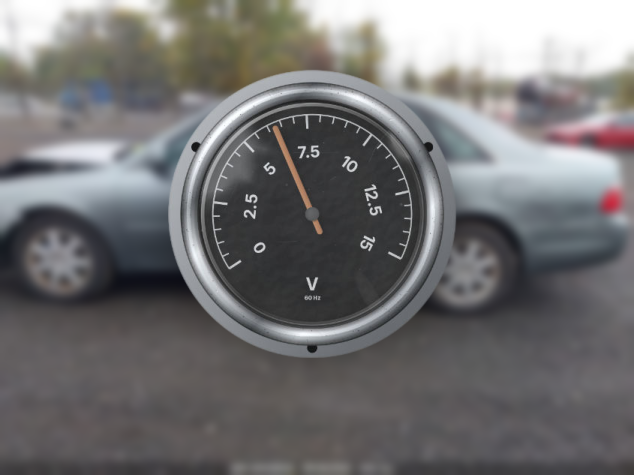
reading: V 6.25
